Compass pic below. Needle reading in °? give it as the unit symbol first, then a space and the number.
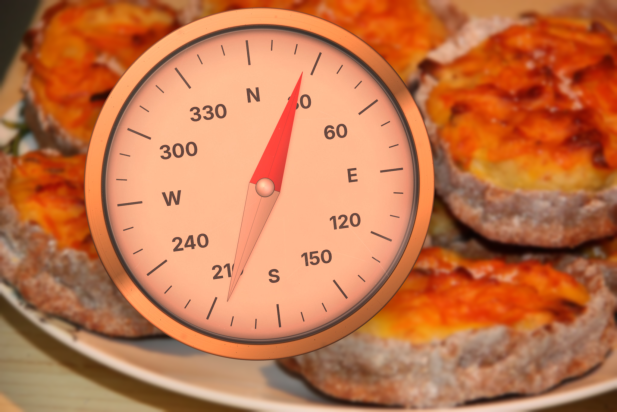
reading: ° 25
